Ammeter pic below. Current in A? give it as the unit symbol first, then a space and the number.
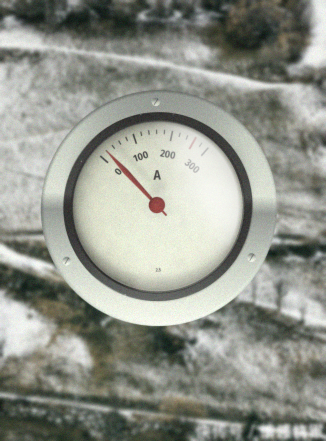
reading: A 20
